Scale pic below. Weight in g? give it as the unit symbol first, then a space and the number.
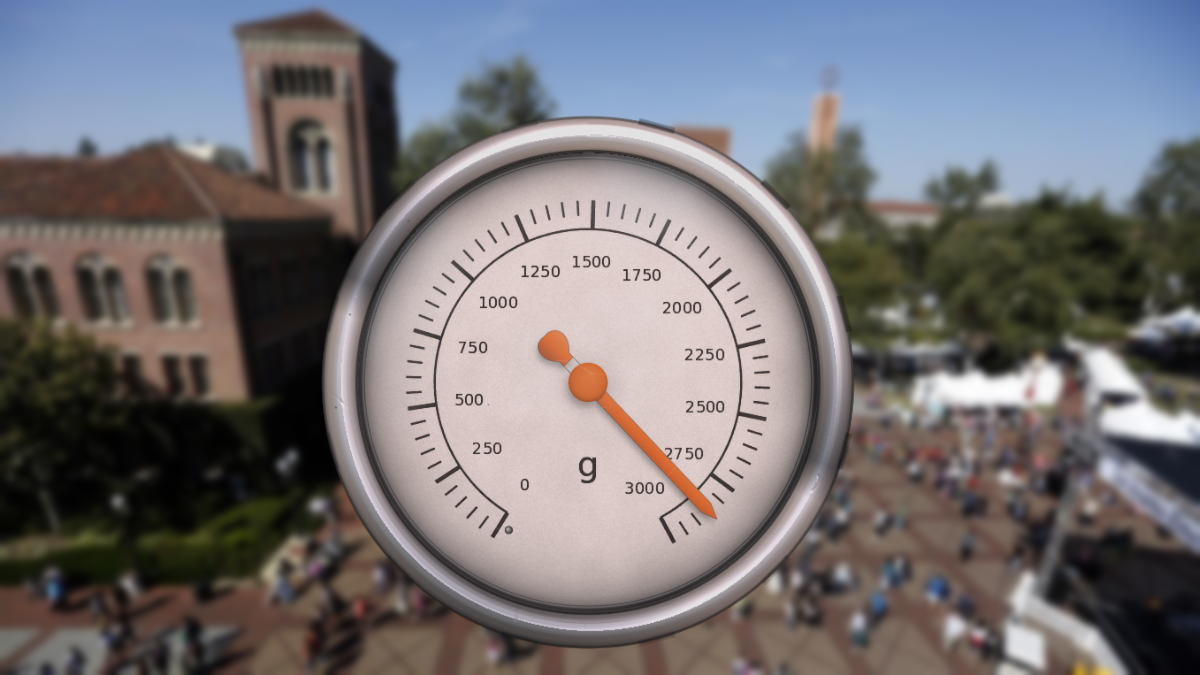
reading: g 2850
